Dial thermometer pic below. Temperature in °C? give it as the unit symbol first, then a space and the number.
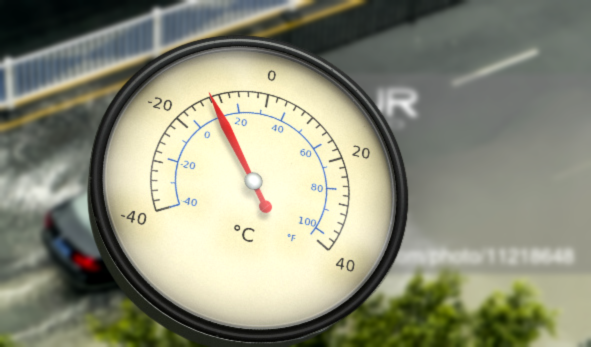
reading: °C -12
